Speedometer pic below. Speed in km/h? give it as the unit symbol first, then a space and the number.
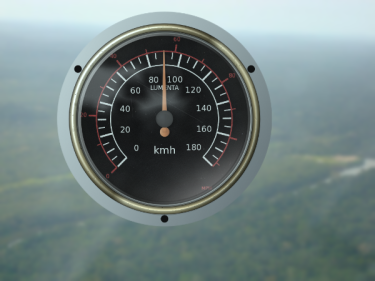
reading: km/h 90
